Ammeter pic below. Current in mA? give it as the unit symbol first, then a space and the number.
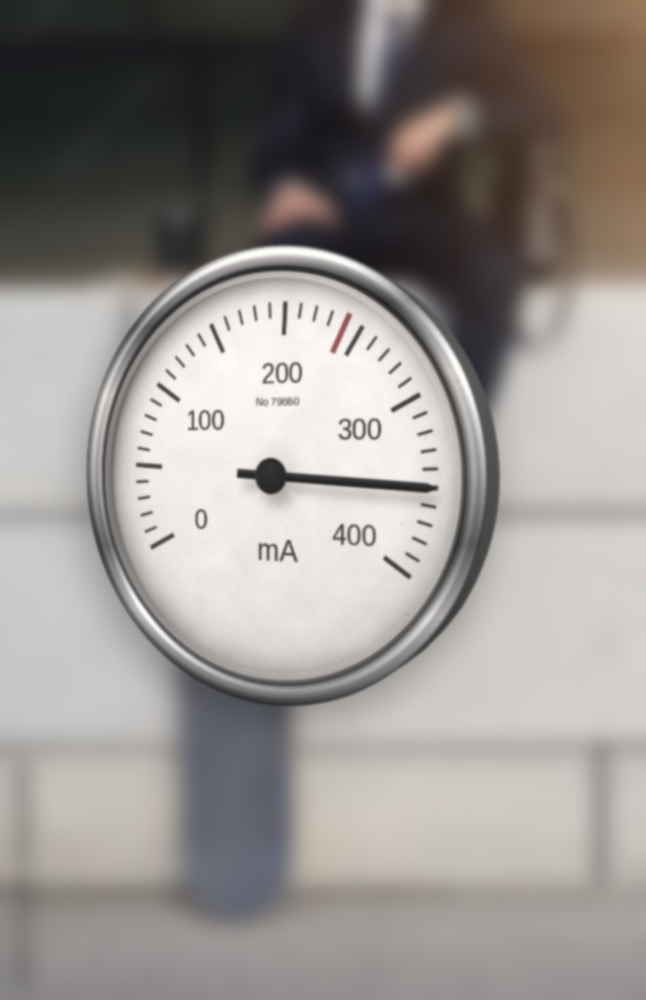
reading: mA 350
